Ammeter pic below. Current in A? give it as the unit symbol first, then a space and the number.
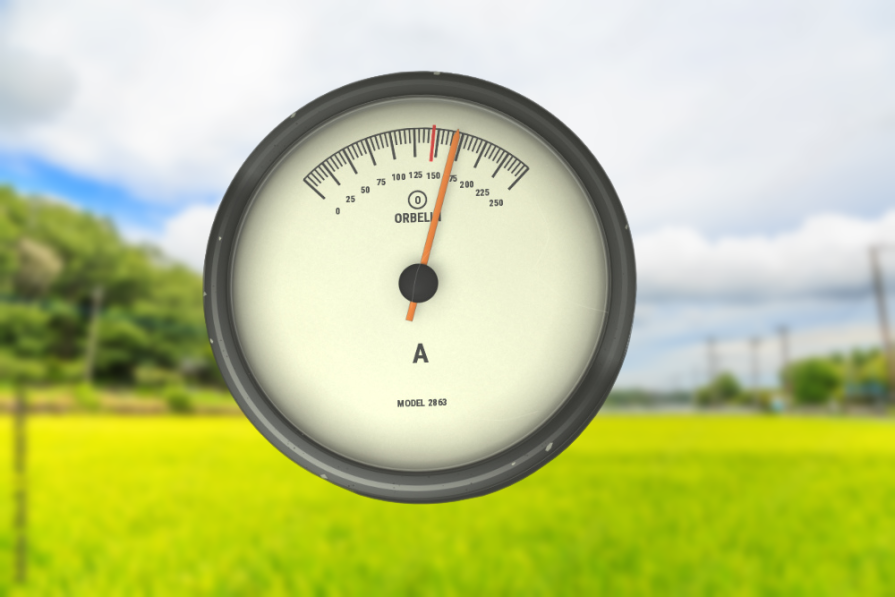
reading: A 170
